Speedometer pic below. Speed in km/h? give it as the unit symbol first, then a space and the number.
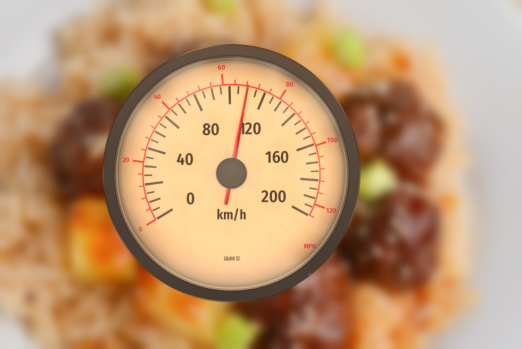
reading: km/h 110
